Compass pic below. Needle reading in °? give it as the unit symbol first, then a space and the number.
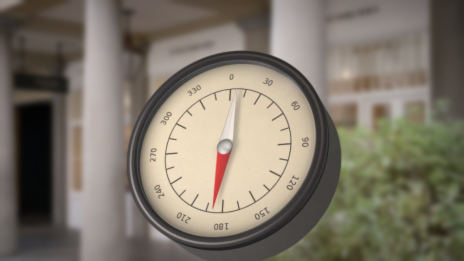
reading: ° 187.5
